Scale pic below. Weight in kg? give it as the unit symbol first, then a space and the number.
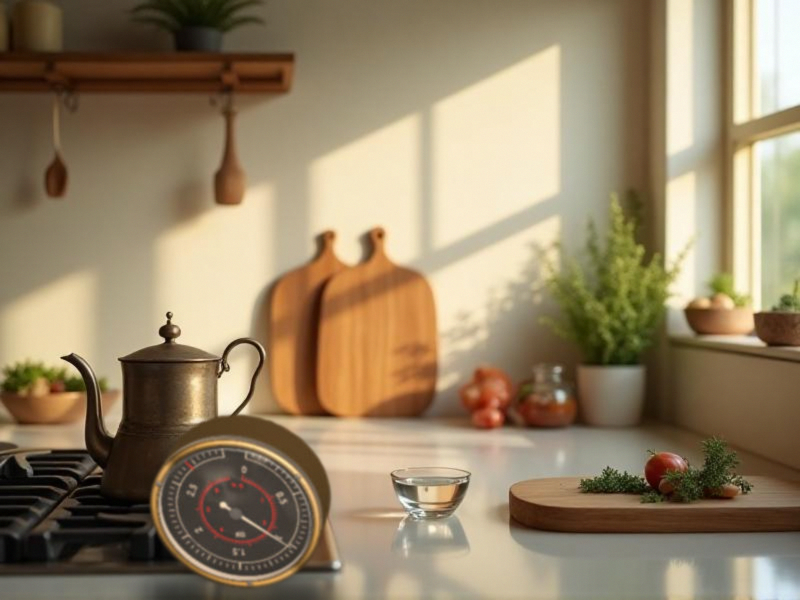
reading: kg 1
